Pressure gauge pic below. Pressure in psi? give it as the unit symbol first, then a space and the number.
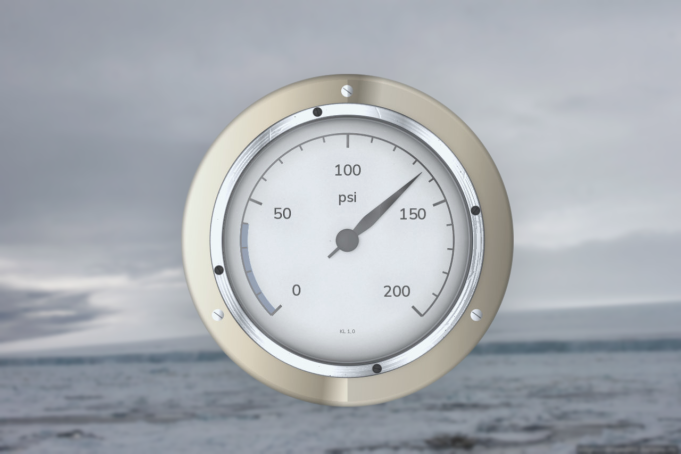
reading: psi 135
